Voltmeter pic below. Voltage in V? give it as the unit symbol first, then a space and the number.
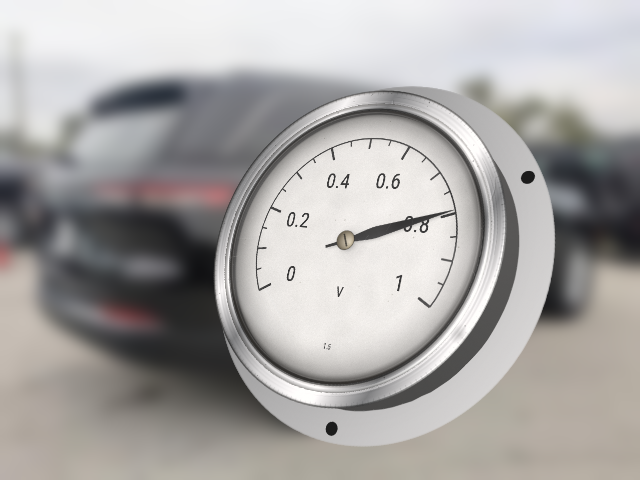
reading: V 0.8
